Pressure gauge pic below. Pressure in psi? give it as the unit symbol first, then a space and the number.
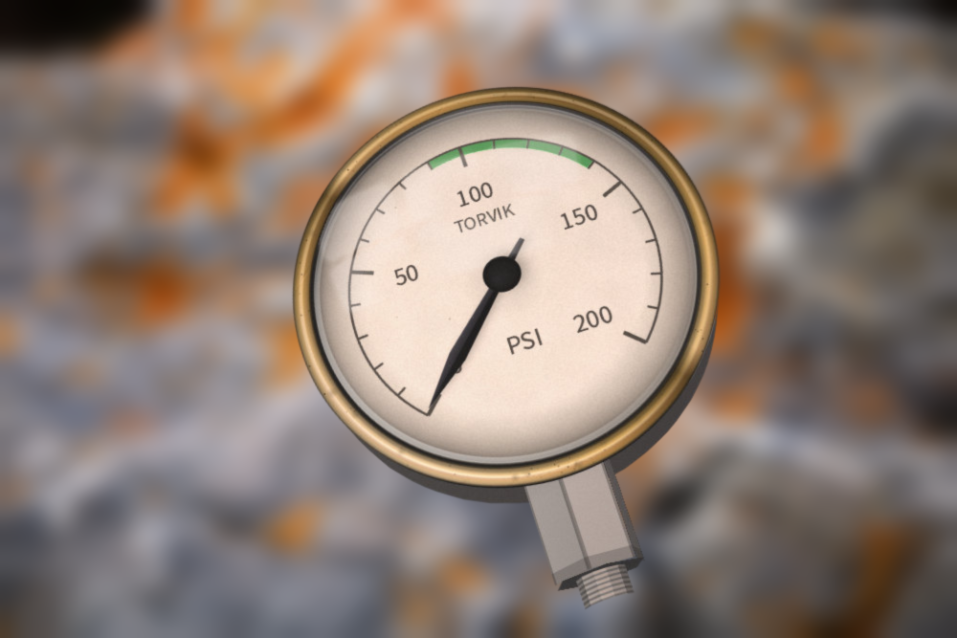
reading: psi 0
